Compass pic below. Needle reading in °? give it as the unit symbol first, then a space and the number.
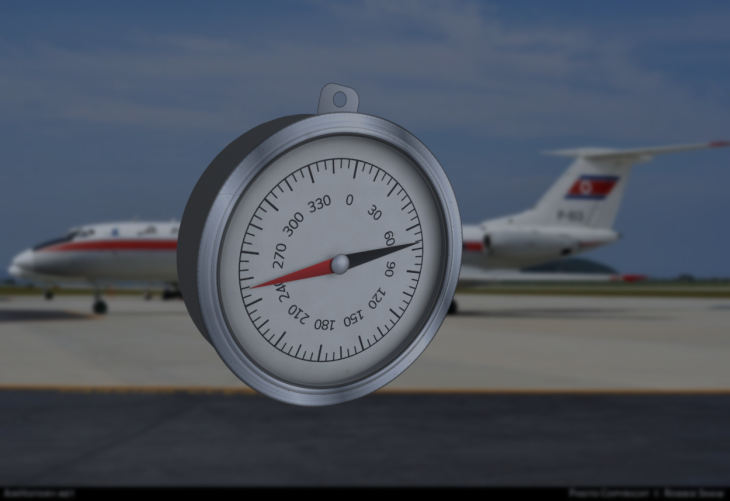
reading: ° 250
